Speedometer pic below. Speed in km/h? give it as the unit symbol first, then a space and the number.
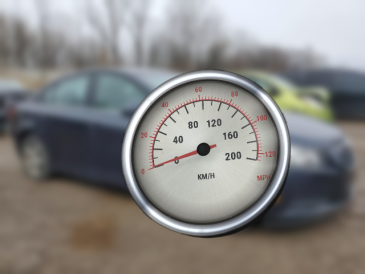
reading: km/h 0
